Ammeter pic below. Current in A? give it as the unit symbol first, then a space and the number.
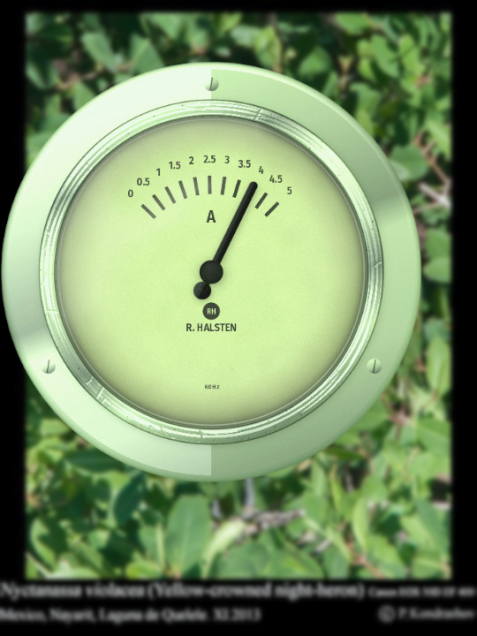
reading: A 4
